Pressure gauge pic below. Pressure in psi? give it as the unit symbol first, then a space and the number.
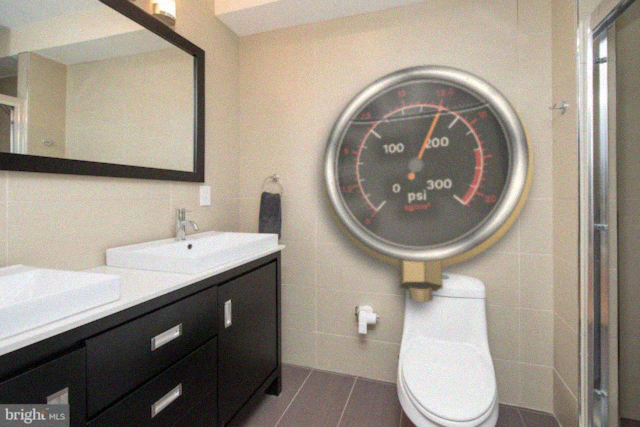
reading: psi 180
